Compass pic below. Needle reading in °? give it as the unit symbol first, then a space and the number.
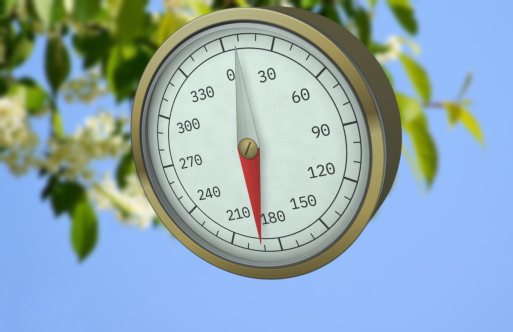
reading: ° 190
